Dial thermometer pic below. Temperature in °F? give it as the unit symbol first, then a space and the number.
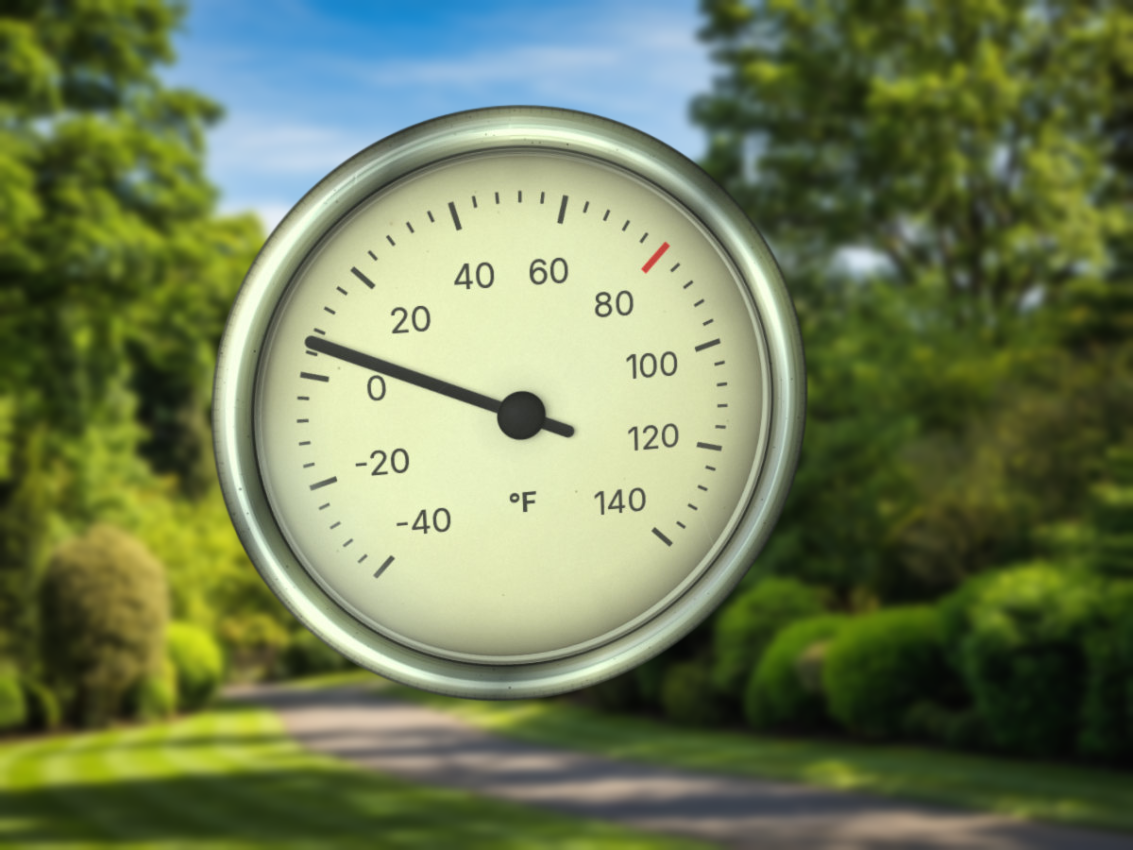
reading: °F 6
